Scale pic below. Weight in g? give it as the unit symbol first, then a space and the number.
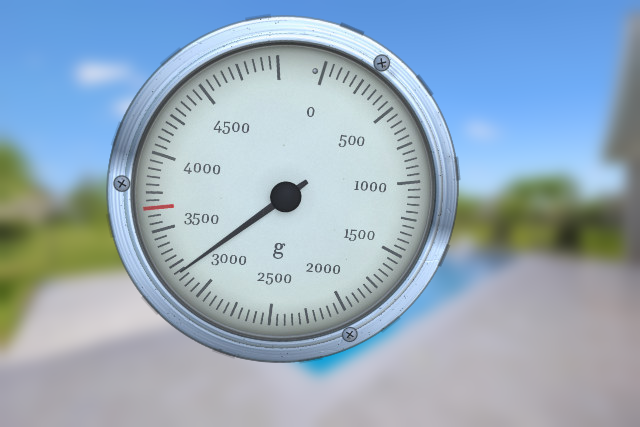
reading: g 3200
